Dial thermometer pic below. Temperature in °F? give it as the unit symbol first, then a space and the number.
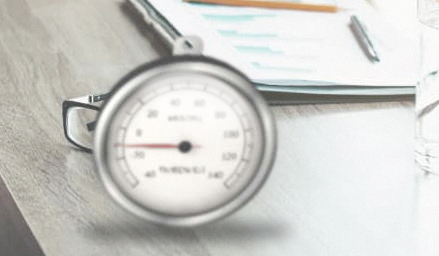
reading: °F -10
